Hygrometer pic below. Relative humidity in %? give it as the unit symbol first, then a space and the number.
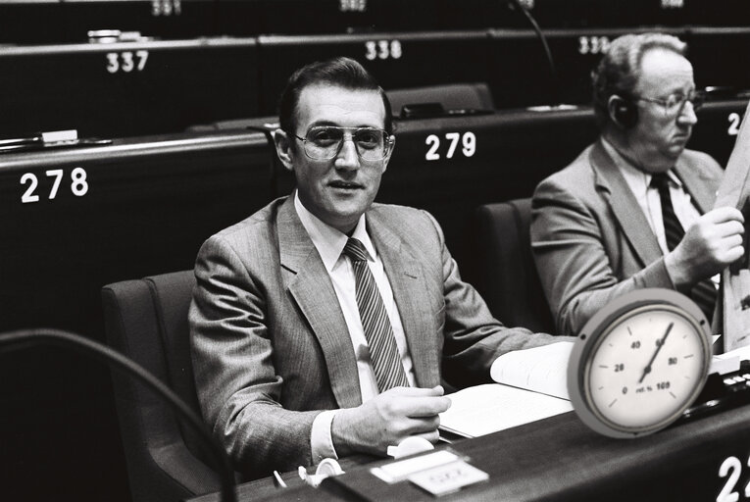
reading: % 60
